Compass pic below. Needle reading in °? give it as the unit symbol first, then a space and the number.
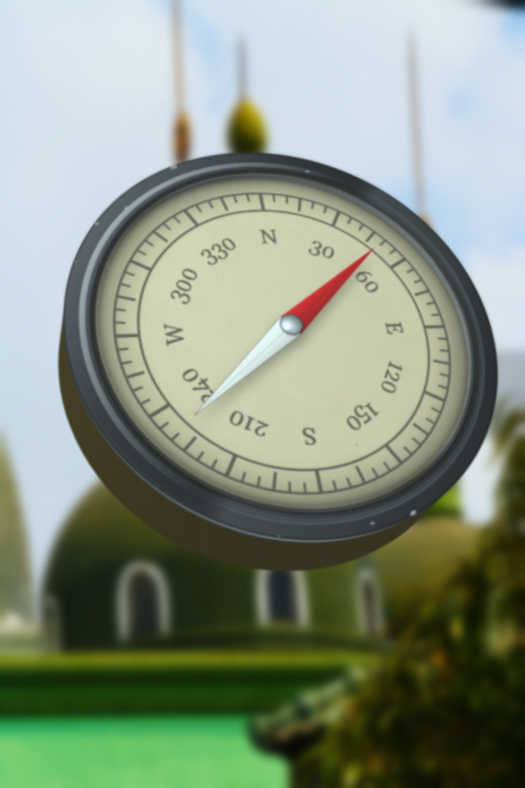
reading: ° 50
